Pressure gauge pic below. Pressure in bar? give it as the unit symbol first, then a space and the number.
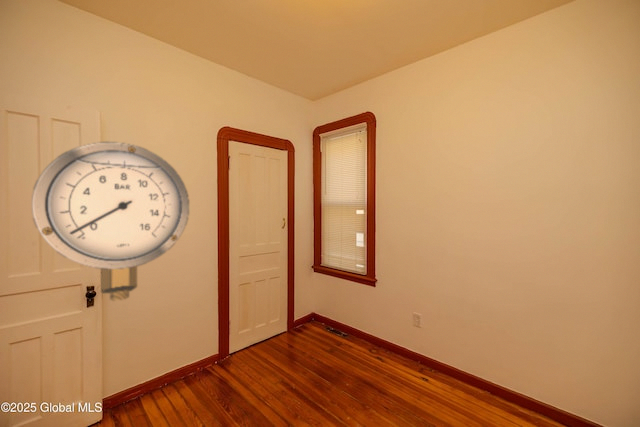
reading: bar 0.5
